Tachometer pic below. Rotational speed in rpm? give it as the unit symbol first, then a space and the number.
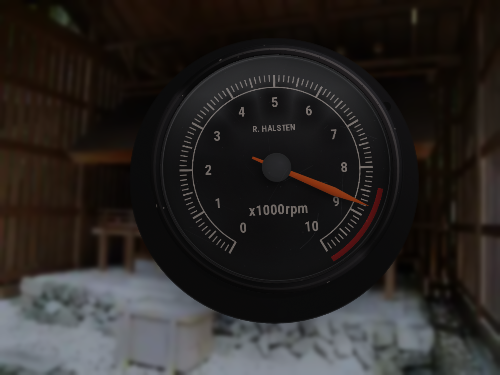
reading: rpm 8800
